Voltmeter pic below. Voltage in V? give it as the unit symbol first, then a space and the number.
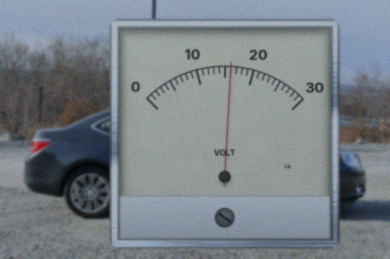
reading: V 16
